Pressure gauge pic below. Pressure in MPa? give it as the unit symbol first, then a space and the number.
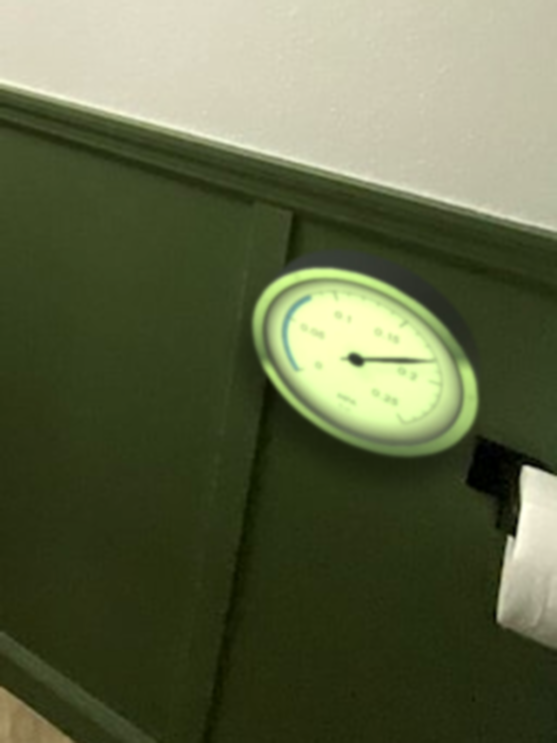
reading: MPa 0.18
